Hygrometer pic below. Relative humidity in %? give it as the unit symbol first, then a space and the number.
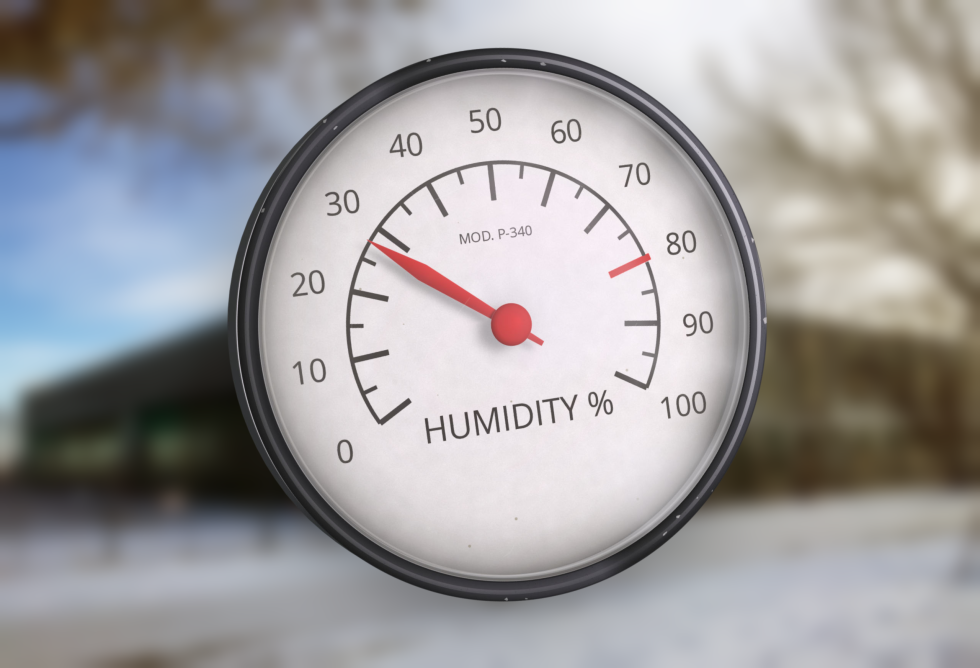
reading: % 27.5
